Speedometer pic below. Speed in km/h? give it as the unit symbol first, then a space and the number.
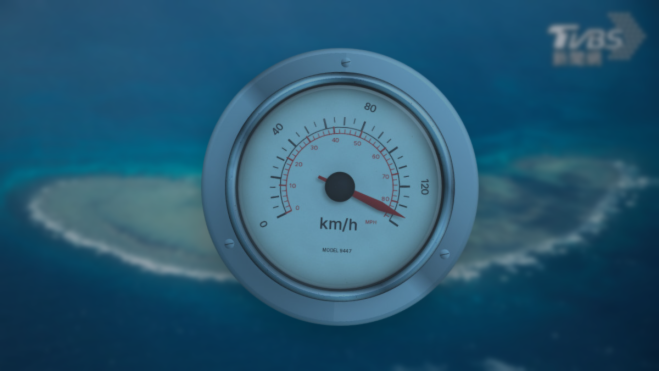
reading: km/h 135
